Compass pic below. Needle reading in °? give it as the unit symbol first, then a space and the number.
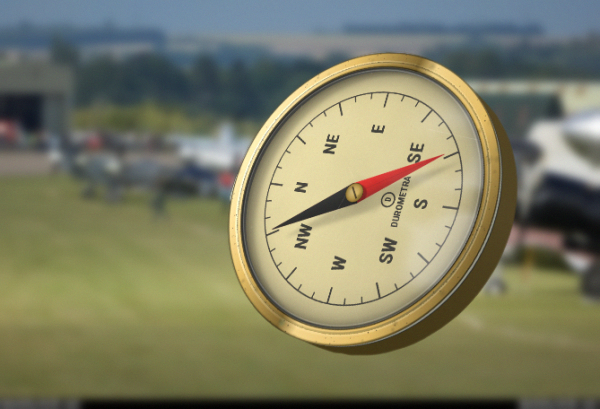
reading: ° 150
